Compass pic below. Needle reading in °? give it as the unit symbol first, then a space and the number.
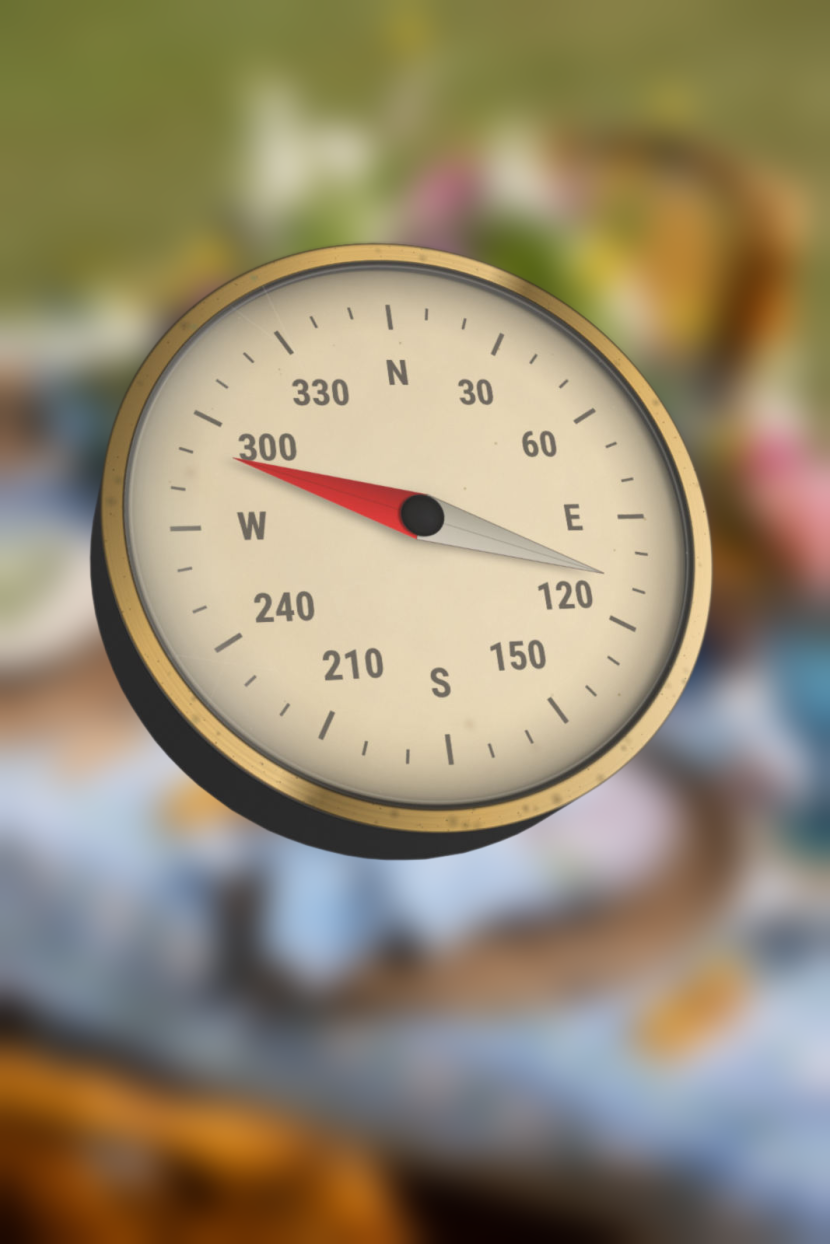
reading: ° 290
